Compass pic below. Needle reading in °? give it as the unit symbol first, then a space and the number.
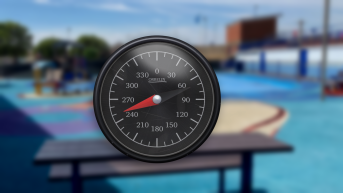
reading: ° 250
